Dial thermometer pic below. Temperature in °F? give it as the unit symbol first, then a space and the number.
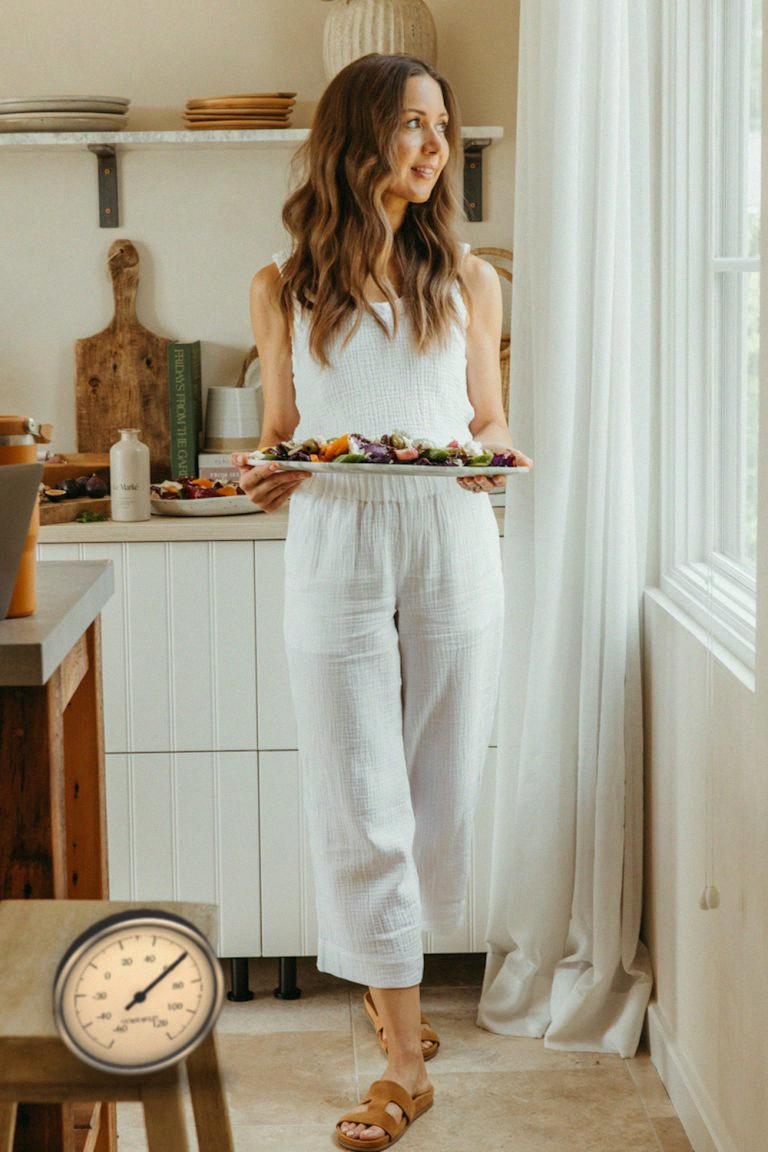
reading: °F 60
